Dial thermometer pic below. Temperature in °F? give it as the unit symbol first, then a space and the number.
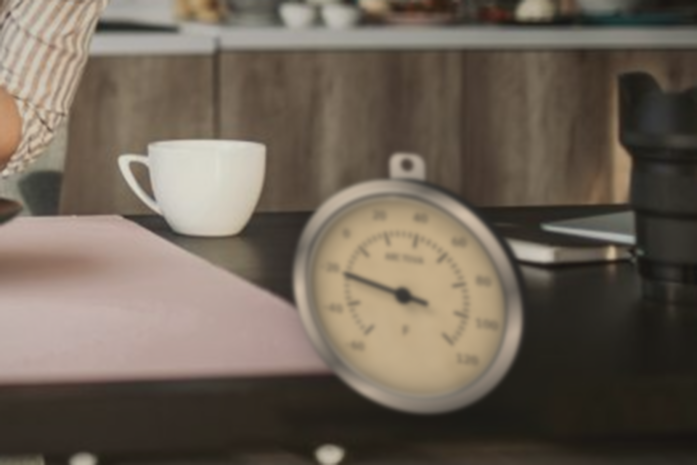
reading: °F -20
